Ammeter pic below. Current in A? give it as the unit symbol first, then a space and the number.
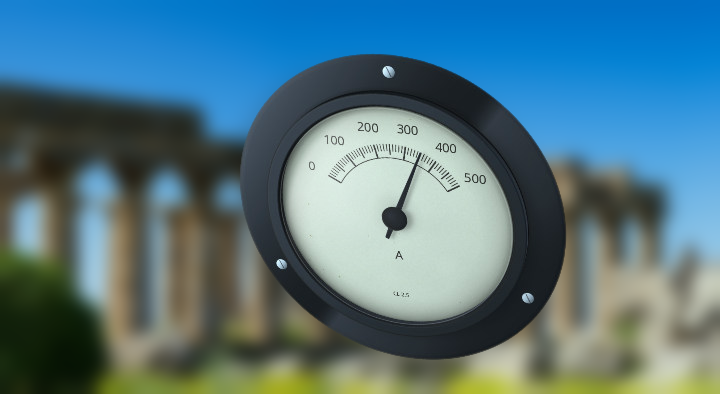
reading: A 350
